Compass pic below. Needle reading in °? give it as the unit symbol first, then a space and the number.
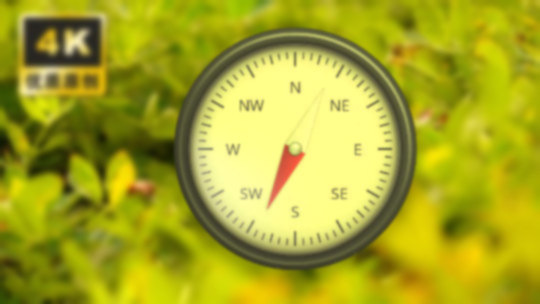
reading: ° 205
